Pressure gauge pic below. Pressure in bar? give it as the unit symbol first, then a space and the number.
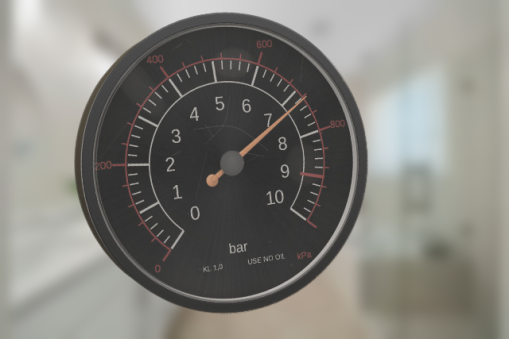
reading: bar 7.2
